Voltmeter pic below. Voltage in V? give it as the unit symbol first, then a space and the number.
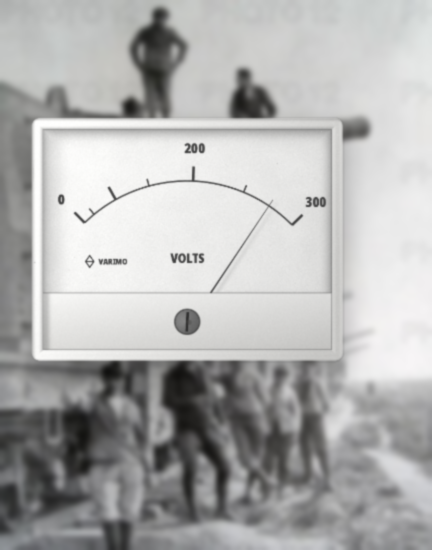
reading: V 275
